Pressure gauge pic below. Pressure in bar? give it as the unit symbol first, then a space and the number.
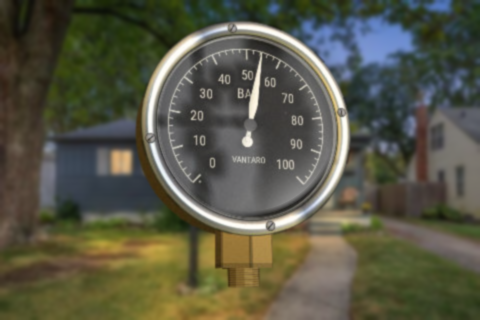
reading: bar 54
